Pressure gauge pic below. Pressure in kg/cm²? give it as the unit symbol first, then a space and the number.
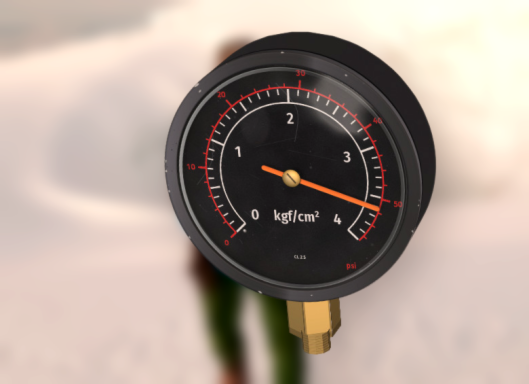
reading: kg/cm² 3.6
